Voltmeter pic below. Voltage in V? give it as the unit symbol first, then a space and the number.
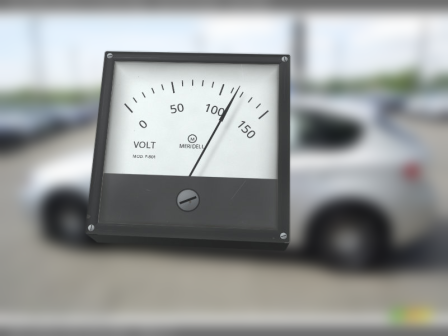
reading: V 115
